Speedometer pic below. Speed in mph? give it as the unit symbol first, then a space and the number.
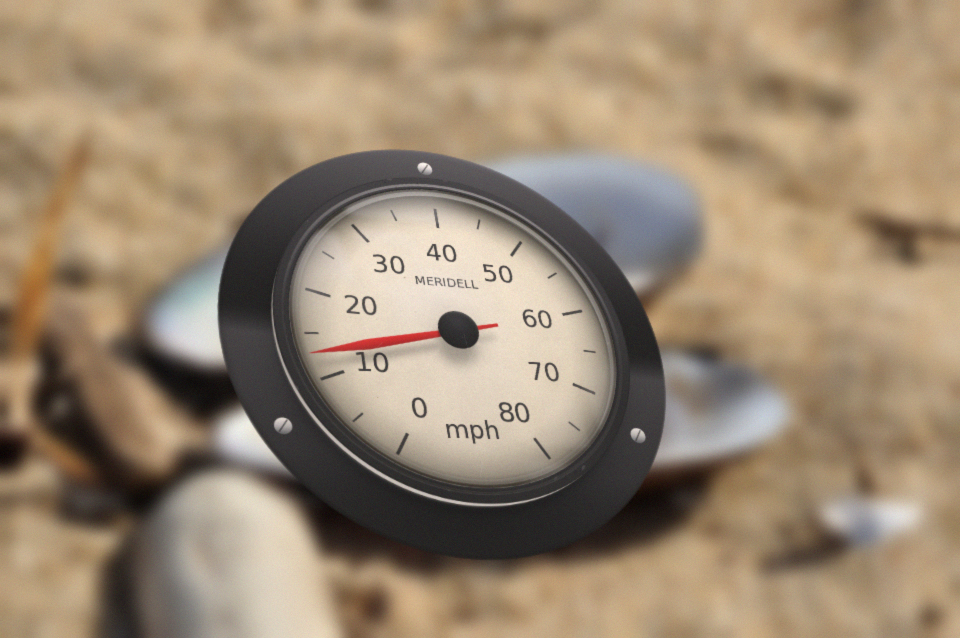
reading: mph 12.5
